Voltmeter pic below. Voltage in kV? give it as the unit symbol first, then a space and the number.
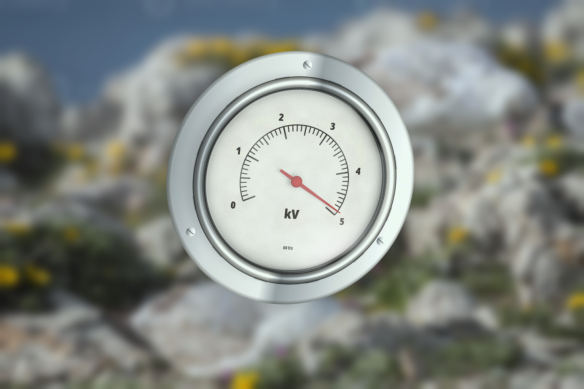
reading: kV 4.9
